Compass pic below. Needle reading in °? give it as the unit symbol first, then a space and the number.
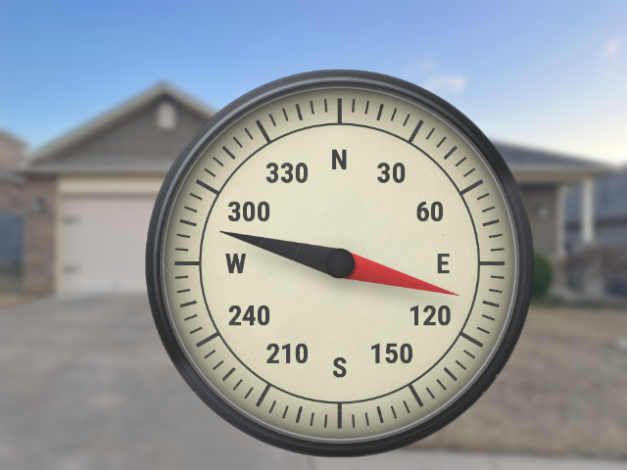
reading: ° 105
